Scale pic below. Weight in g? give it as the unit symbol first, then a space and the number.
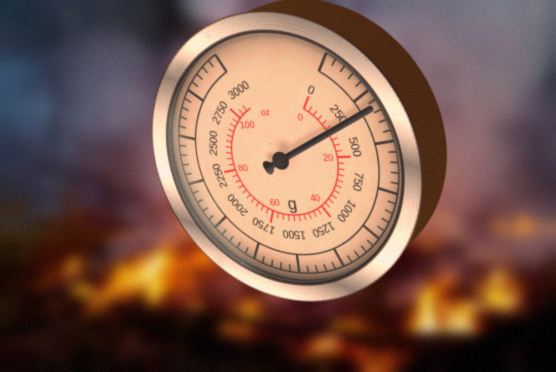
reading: g 325
